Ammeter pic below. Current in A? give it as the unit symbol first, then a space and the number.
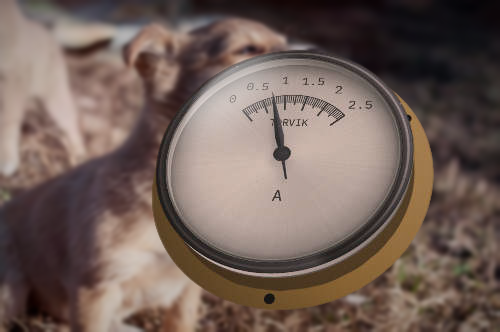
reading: A 0.75
